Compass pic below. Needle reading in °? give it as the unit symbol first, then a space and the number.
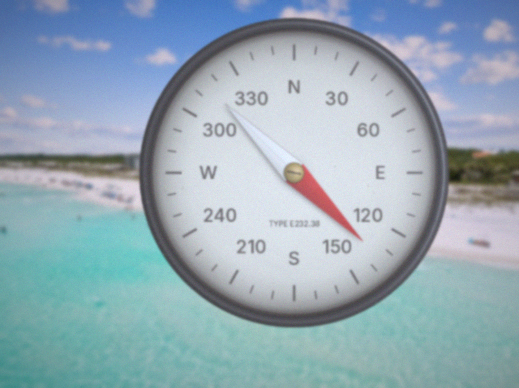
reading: ° 135
